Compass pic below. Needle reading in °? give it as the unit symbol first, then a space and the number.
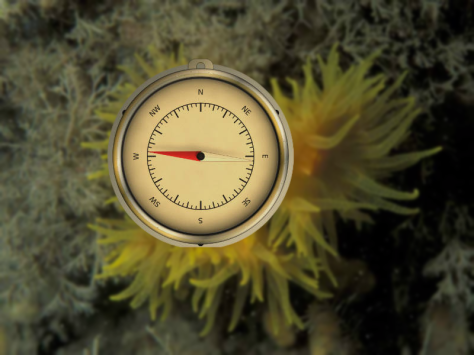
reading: ° 275
